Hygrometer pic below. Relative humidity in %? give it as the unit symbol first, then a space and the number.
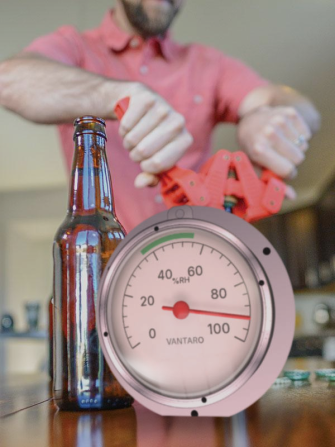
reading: % 92
